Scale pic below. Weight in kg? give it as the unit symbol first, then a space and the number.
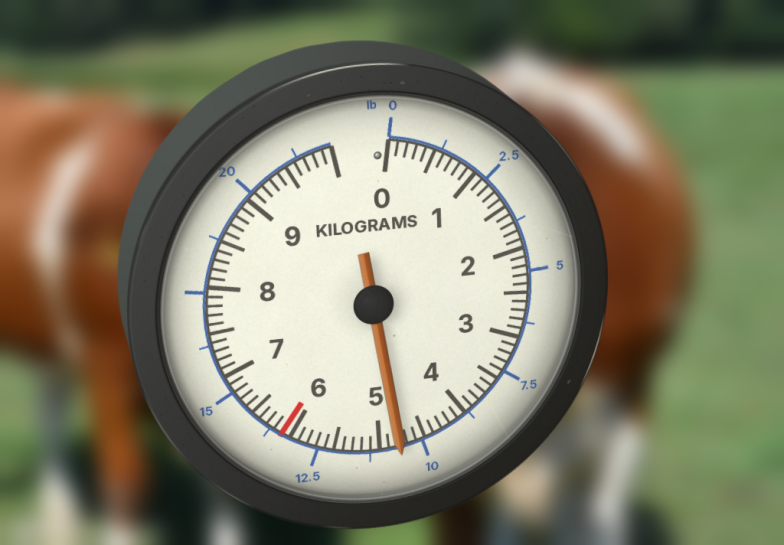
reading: kg 4.8
